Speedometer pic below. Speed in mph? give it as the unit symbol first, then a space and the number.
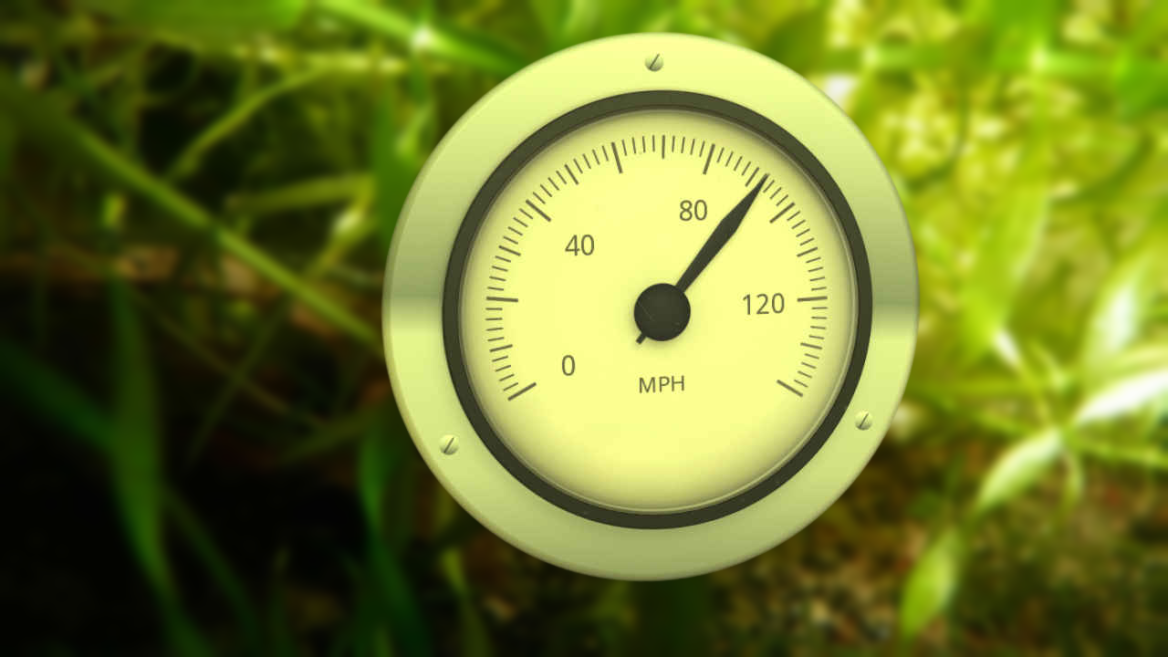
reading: mph 92
